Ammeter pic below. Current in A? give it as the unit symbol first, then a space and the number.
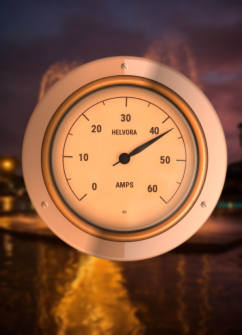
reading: A 42.5
